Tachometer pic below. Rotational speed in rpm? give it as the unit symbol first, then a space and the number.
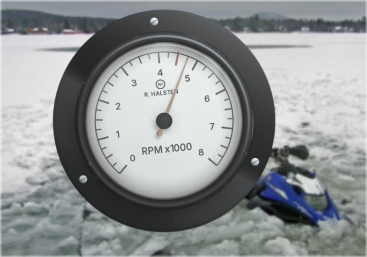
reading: rpm 4750
